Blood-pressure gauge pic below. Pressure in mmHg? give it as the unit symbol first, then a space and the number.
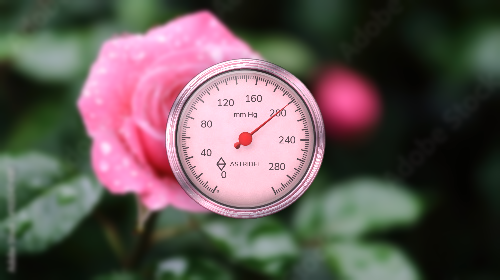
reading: mmHg 200
